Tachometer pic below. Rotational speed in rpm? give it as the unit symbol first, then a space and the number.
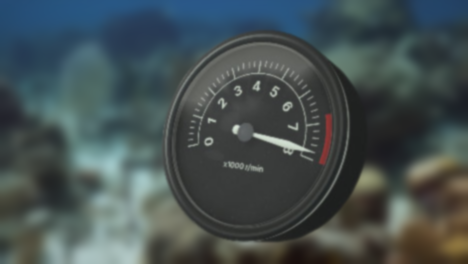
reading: rpm 7800
